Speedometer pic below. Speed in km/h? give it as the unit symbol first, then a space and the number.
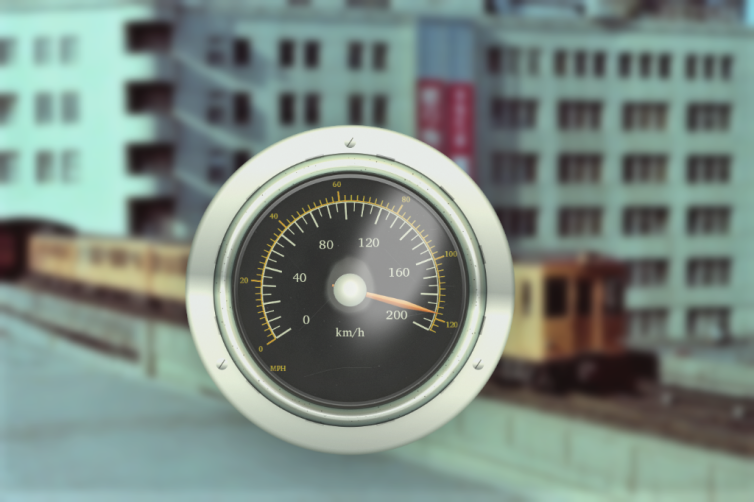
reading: km/h 190
